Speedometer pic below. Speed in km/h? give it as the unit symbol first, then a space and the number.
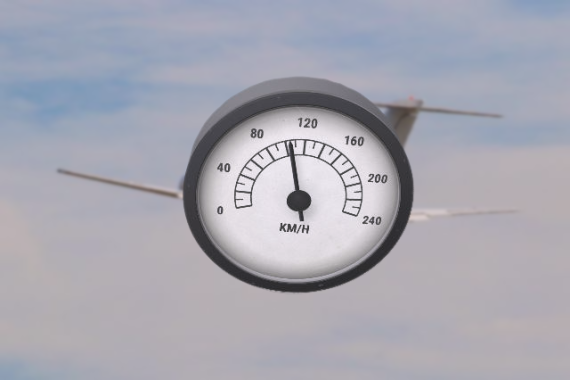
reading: km/h 105
